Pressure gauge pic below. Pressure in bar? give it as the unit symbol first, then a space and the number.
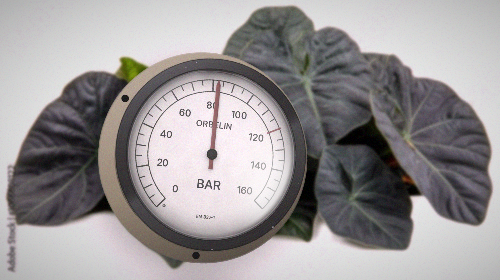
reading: bar 82.5
